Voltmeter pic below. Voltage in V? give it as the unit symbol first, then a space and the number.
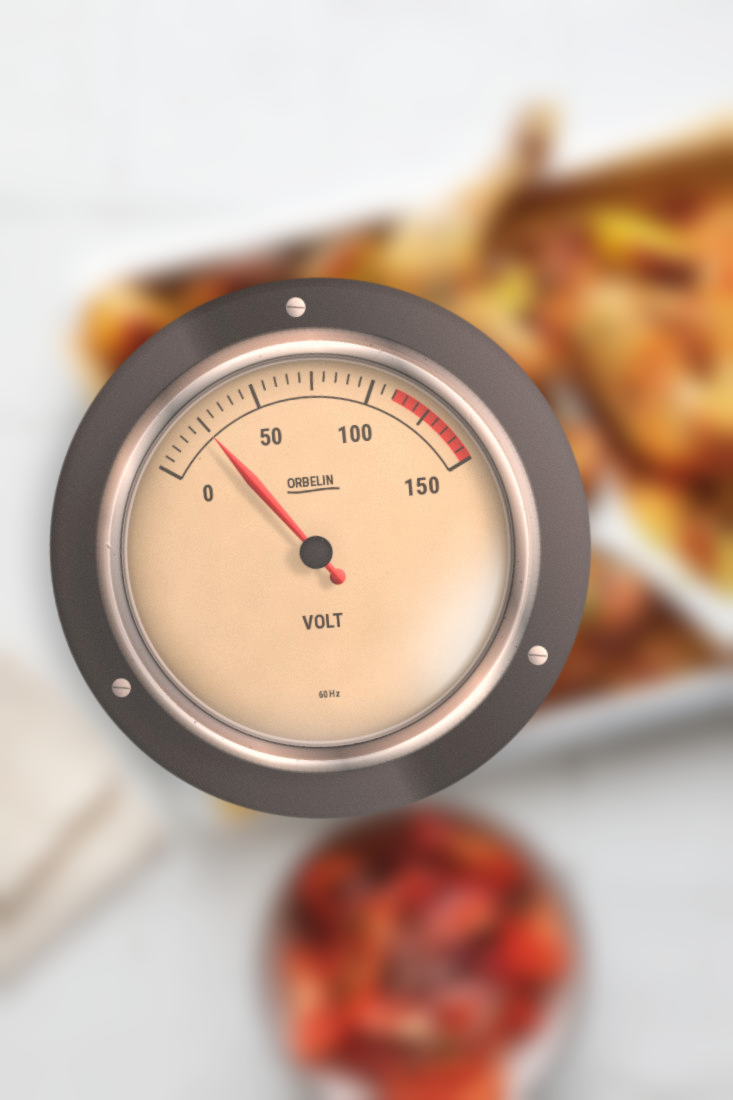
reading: V 25
